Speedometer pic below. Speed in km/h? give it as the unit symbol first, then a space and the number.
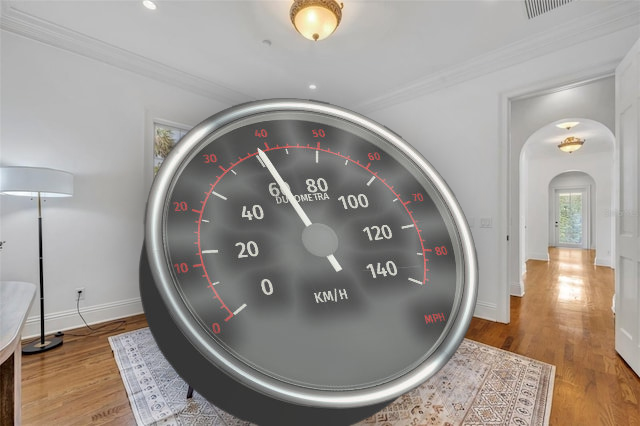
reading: km/h 60
